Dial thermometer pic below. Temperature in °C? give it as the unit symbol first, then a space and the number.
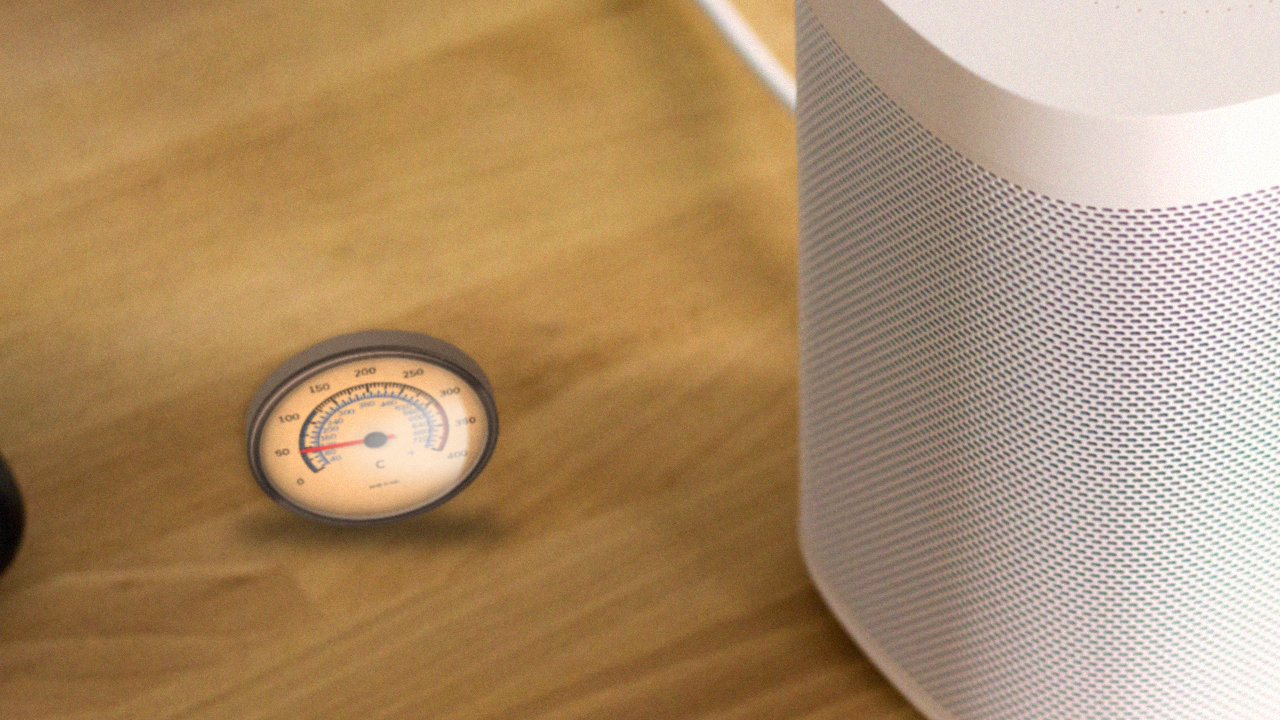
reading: °C 50
